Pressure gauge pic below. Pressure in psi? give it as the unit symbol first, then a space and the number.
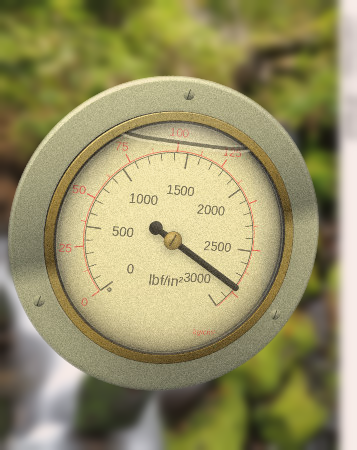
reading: psi 2800
